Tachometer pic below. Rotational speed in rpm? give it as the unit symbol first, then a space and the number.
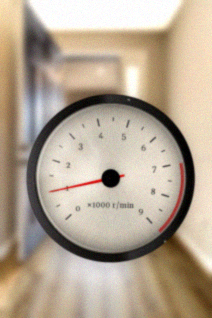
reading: rpm 1000
